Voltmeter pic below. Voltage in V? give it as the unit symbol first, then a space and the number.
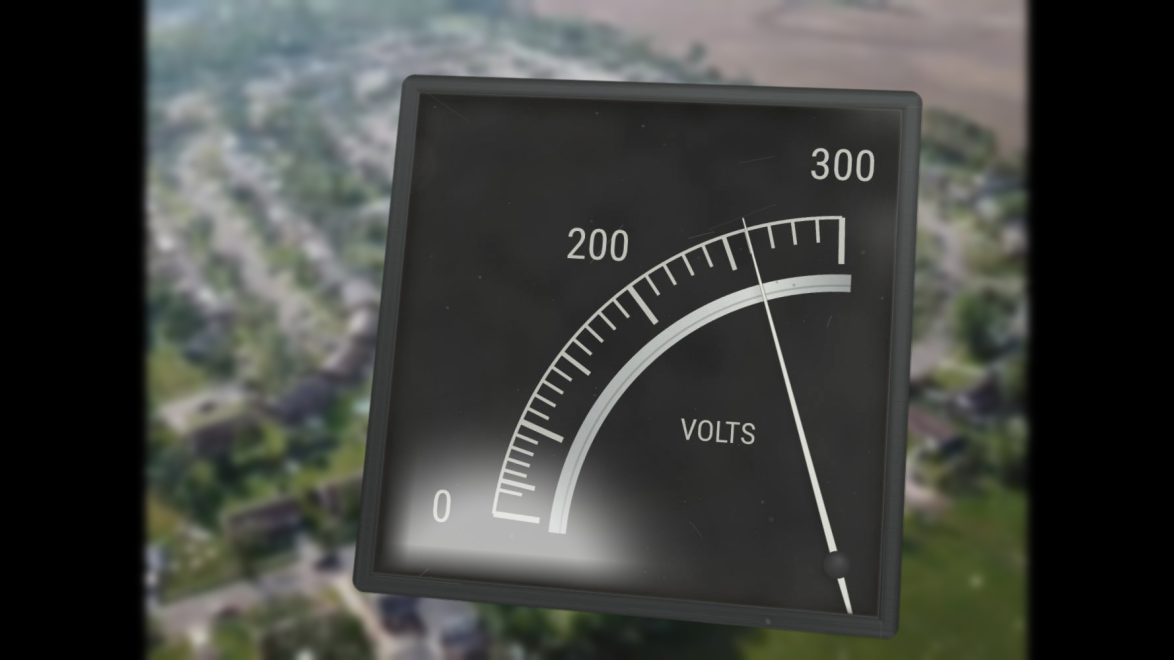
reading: V 260
